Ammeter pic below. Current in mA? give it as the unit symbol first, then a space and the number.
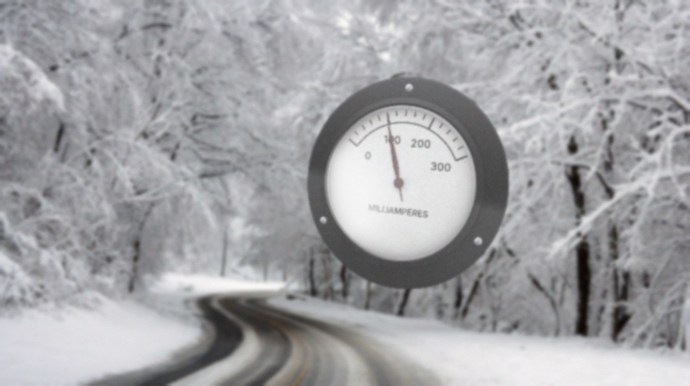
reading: mA 100
